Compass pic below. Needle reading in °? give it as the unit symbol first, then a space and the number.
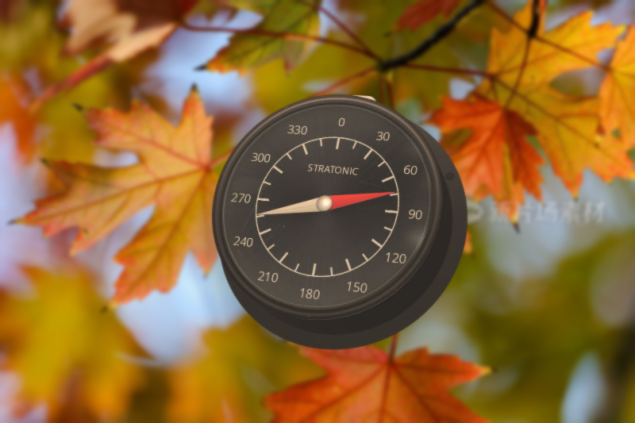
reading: ° 75
